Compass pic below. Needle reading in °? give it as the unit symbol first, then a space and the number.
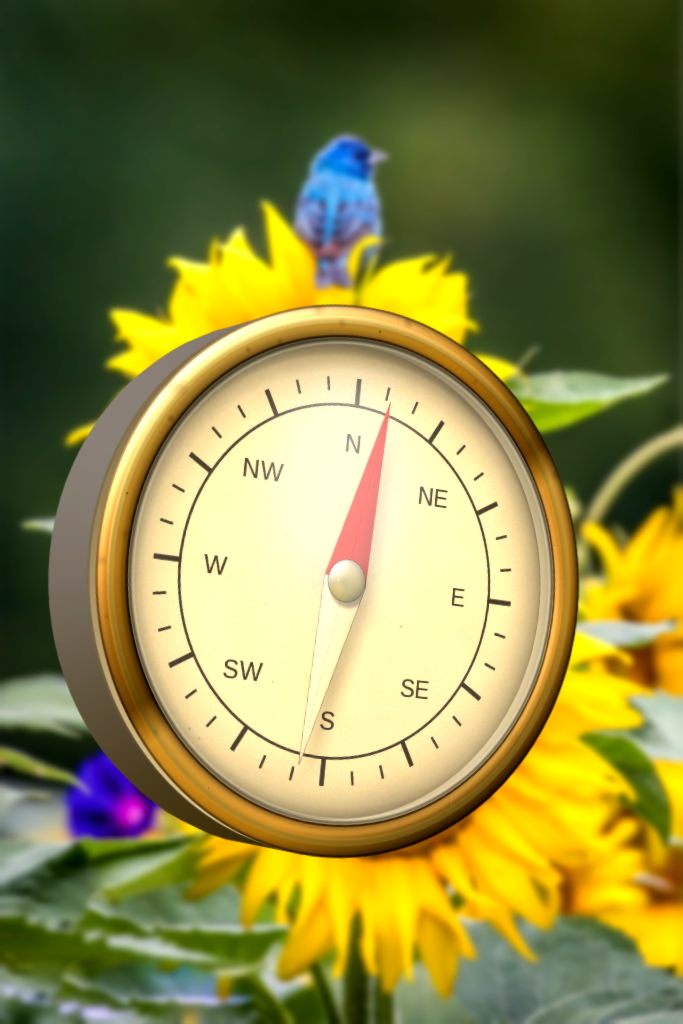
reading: ° 10
